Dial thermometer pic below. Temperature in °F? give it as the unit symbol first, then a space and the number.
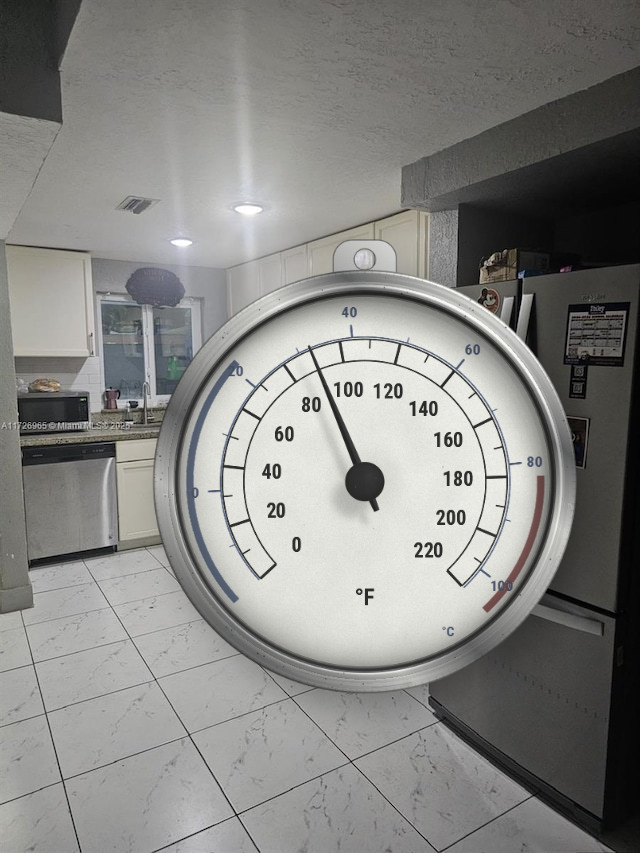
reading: °F 90
